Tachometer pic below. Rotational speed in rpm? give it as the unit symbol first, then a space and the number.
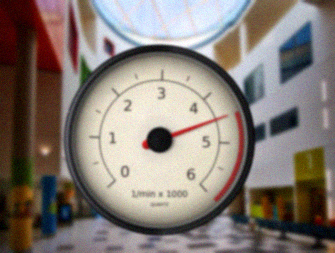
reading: rpm 4500
